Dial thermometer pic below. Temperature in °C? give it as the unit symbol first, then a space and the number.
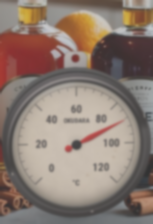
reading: °C 88
